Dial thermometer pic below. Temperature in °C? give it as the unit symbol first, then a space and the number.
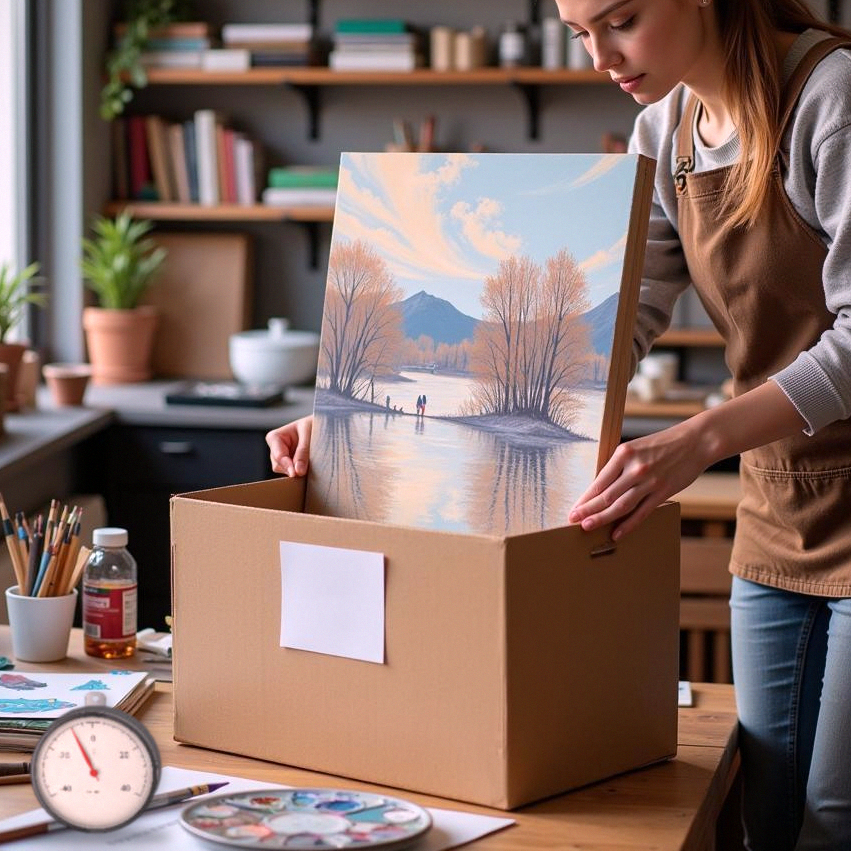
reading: °C -8
